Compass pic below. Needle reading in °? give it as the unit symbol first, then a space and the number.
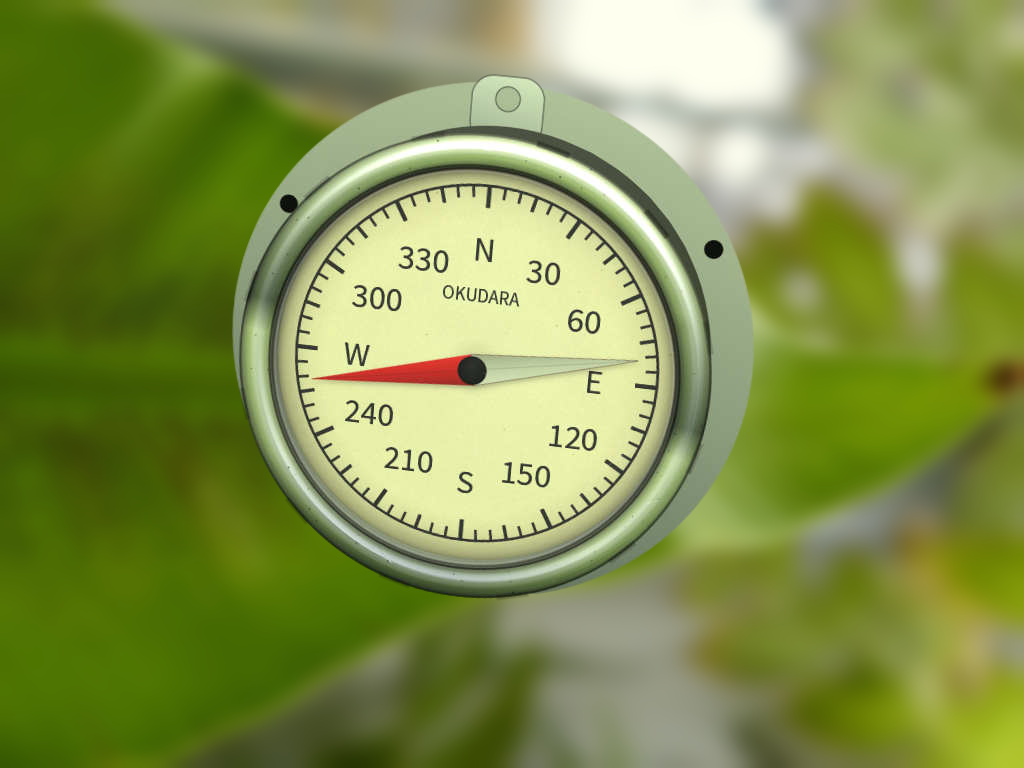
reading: ° 260
